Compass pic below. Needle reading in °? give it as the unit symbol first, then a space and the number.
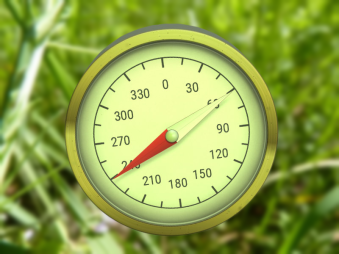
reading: ° 240
